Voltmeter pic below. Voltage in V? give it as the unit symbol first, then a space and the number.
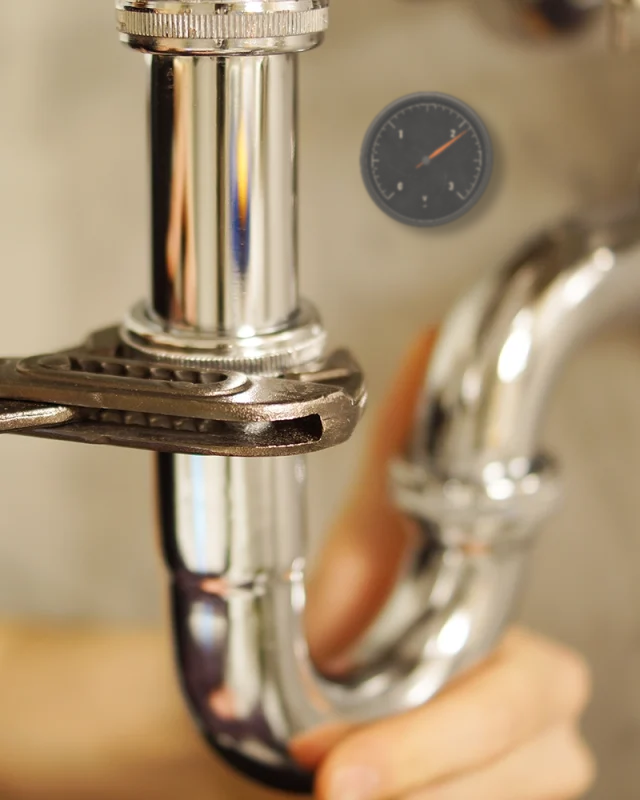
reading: V 2.1
